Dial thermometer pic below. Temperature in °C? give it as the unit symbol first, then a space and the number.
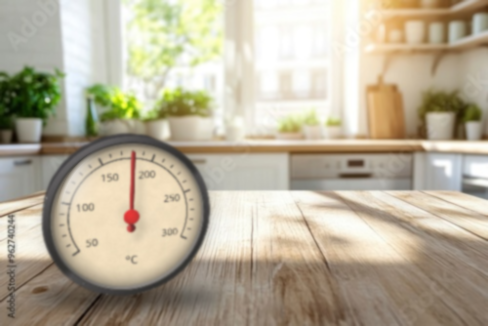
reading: °C 180
